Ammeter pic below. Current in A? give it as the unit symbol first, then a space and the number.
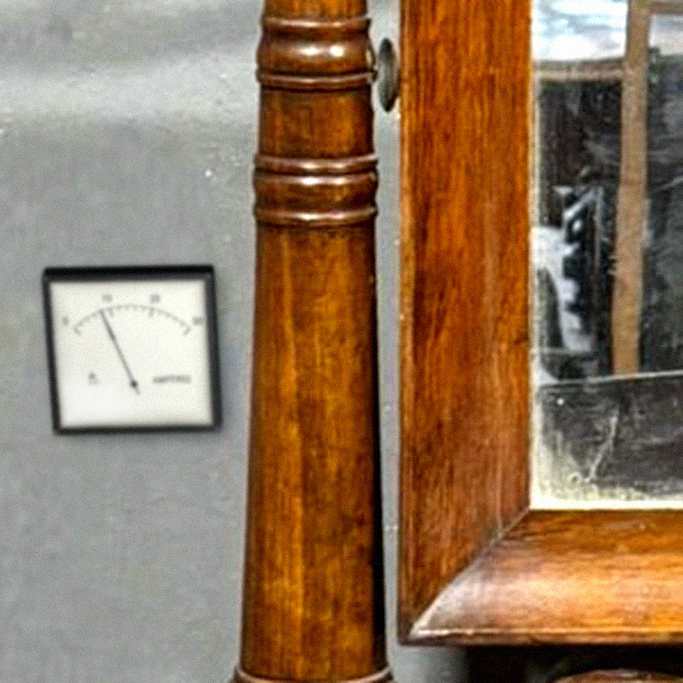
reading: A 8
